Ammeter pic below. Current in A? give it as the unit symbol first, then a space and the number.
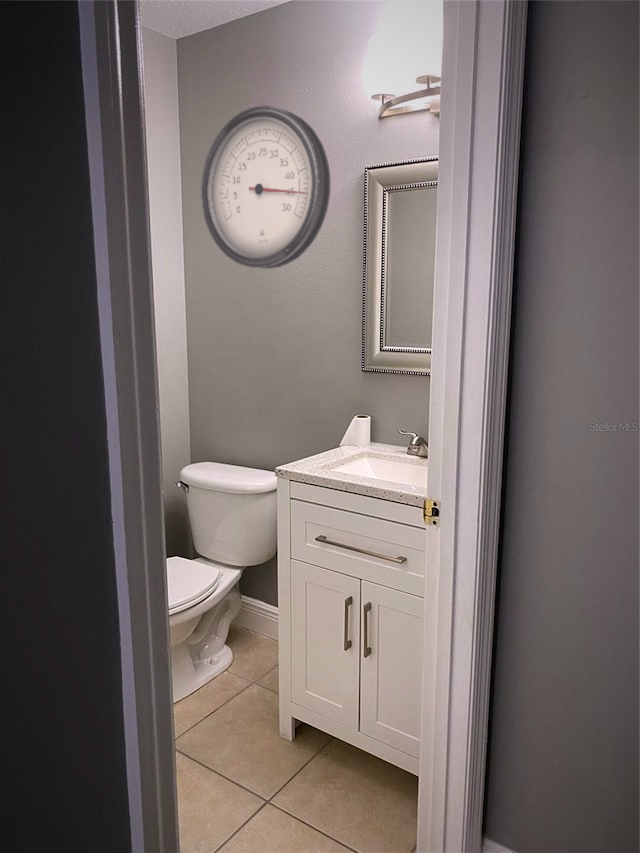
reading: A 45
